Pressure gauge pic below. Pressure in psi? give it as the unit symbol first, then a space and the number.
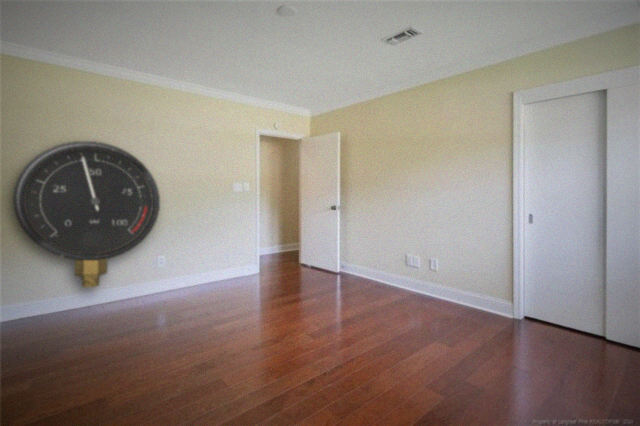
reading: psi 45
